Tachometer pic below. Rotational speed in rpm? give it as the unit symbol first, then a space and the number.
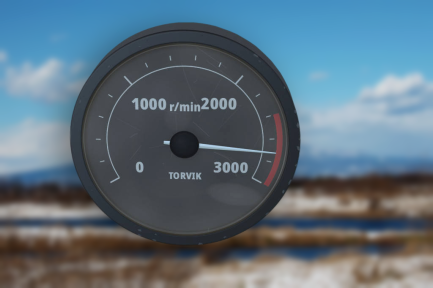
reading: rpm 2700
